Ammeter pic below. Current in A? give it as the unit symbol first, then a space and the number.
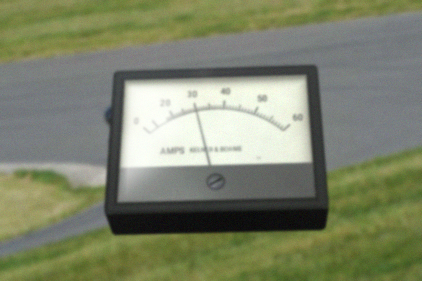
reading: A 30
